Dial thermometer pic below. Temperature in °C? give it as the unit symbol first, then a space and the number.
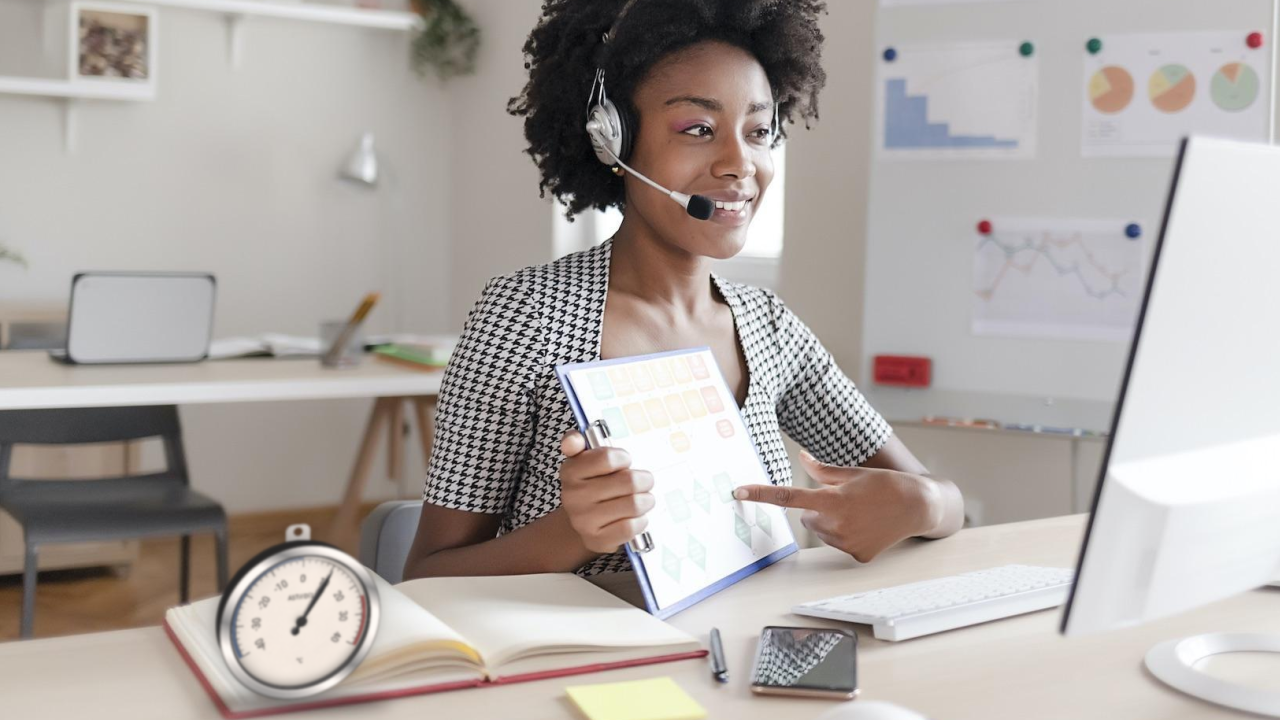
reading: °C 10
